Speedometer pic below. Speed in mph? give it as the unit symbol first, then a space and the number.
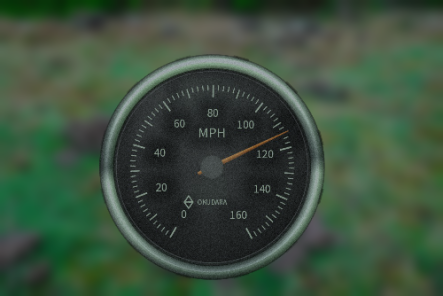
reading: mph 114
